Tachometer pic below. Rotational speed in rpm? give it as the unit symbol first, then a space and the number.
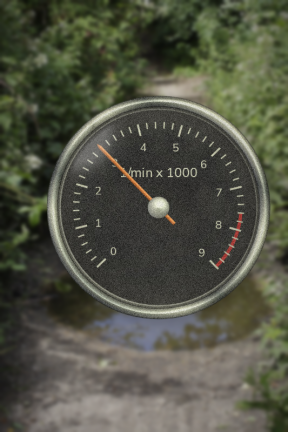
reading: rpm 3000
